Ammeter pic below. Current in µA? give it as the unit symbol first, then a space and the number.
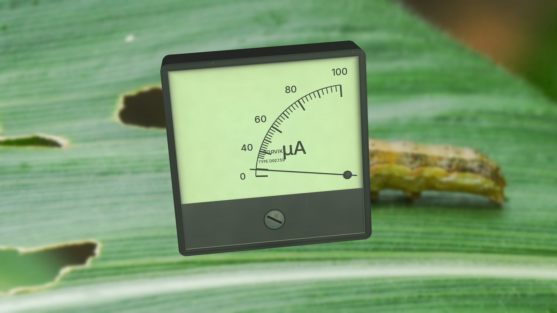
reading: µA 20
